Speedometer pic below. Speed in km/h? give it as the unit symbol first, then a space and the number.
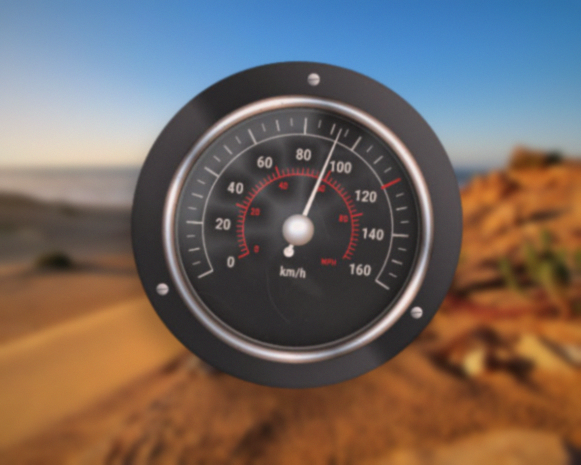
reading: km/h 92.5
